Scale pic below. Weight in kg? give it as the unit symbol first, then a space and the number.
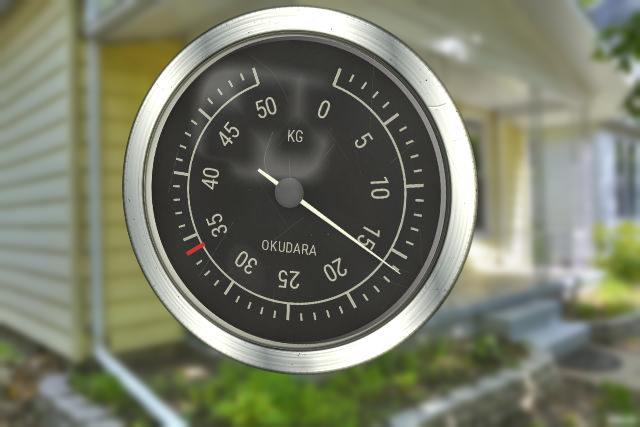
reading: kg 16
